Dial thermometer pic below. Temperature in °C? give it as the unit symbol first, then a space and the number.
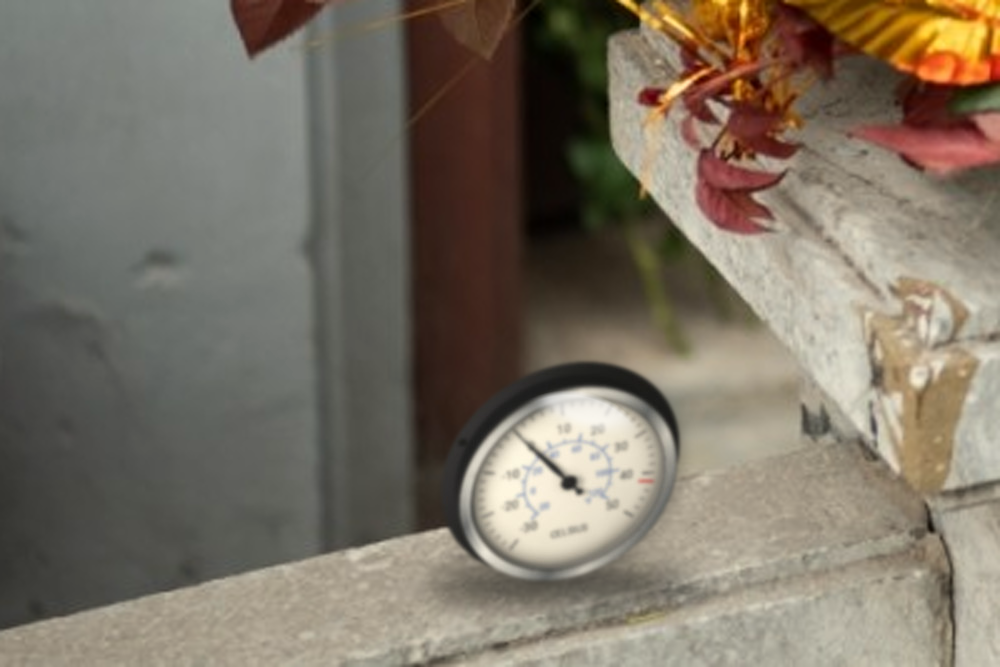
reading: °C 0
